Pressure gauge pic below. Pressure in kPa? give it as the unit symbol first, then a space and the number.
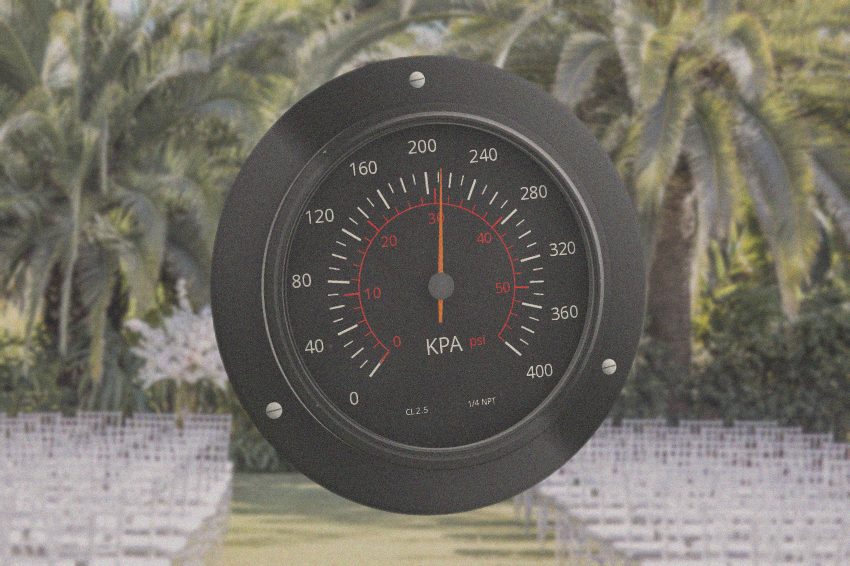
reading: kPa 210
